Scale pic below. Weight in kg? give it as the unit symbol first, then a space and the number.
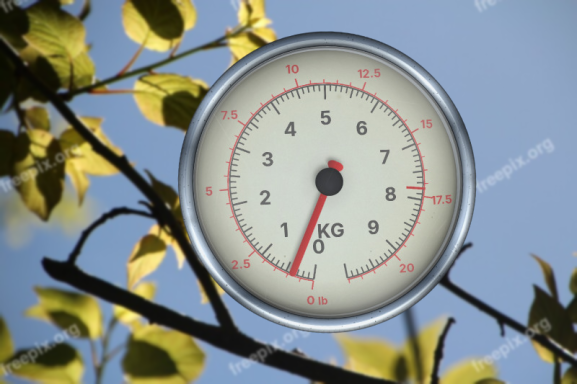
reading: kg 0.4
